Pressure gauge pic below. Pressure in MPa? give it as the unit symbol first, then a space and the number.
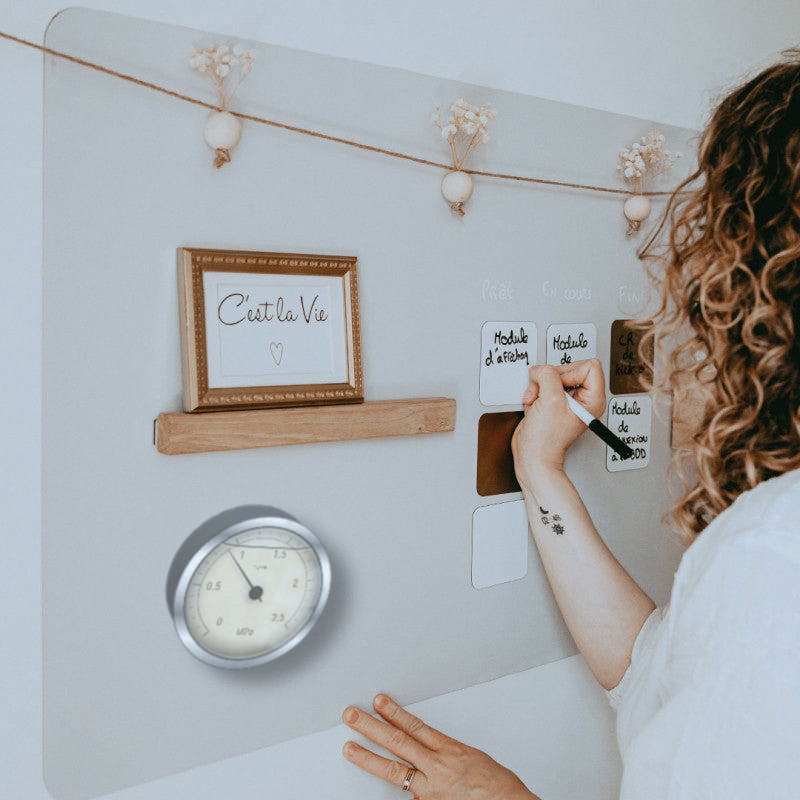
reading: MPa 0.9
